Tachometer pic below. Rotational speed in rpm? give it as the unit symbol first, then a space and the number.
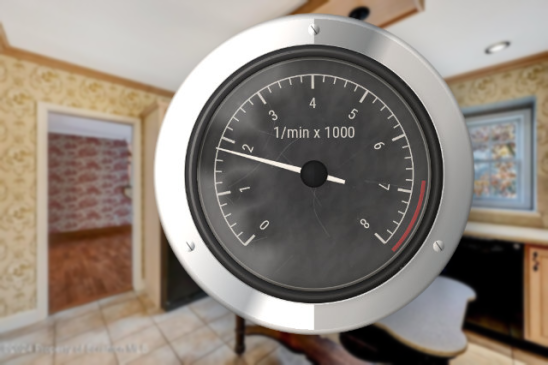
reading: rpm 1800
